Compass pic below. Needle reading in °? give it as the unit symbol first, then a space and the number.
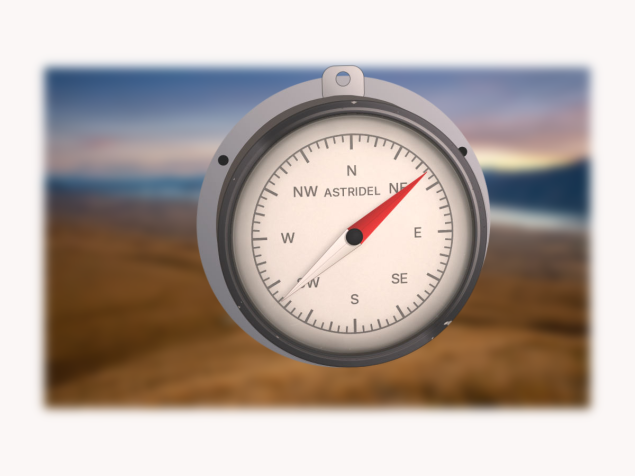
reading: ° 50
